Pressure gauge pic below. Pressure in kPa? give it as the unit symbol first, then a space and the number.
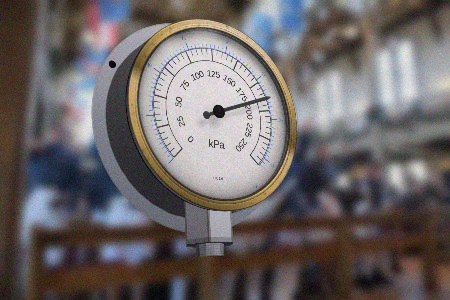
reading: kPa 190
